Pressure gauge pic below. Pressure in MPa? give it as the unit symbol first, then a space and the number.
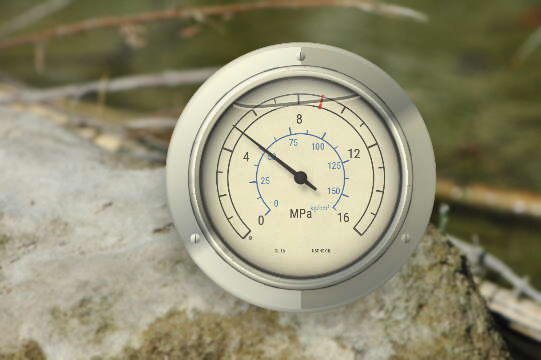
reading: MPa 5
